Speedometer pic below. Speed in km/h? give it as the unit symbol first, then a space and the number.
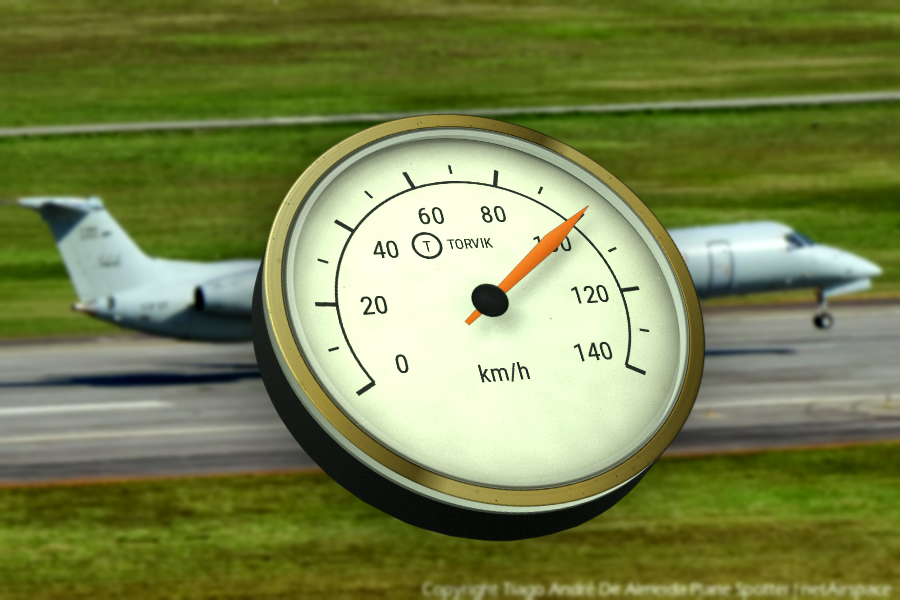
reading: km/h 100
